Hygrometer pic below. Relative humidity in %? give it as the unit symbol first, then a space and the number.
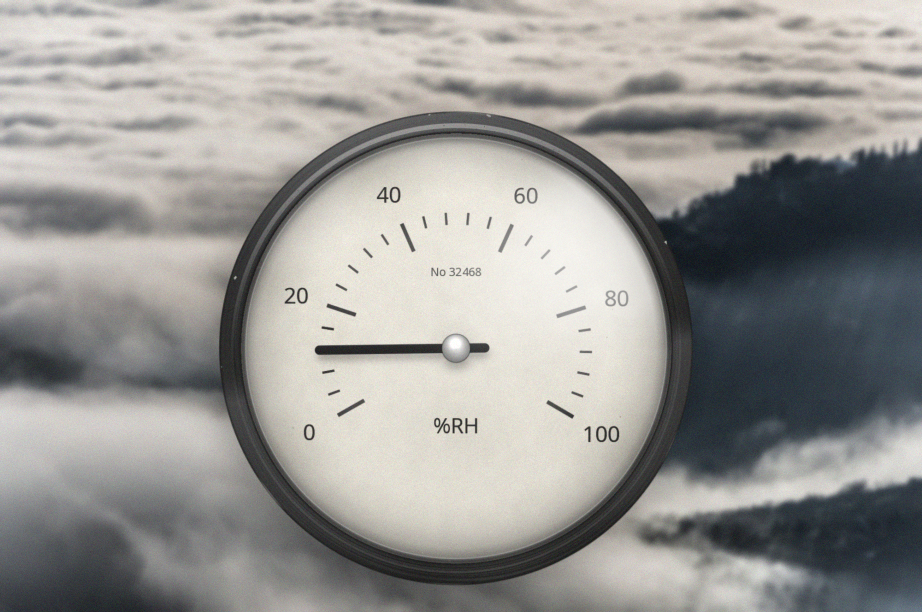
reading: % 12
